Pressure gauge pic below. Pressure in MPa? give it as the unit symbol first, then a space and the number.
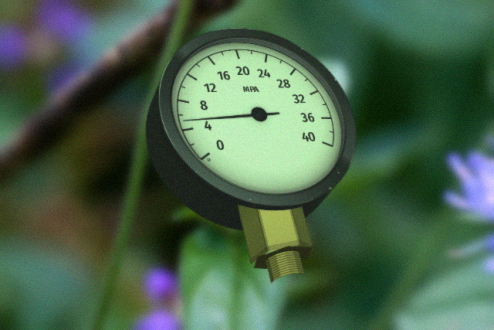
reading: MPa 5
